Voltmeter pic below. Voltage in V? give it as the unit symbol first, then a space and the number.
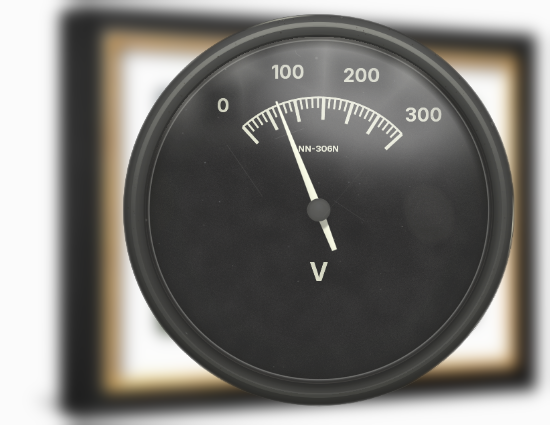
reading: V 70
